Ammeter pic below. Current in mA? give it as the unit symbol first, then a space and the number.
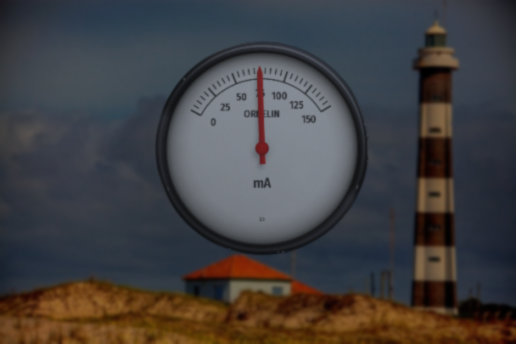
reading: mA 75
